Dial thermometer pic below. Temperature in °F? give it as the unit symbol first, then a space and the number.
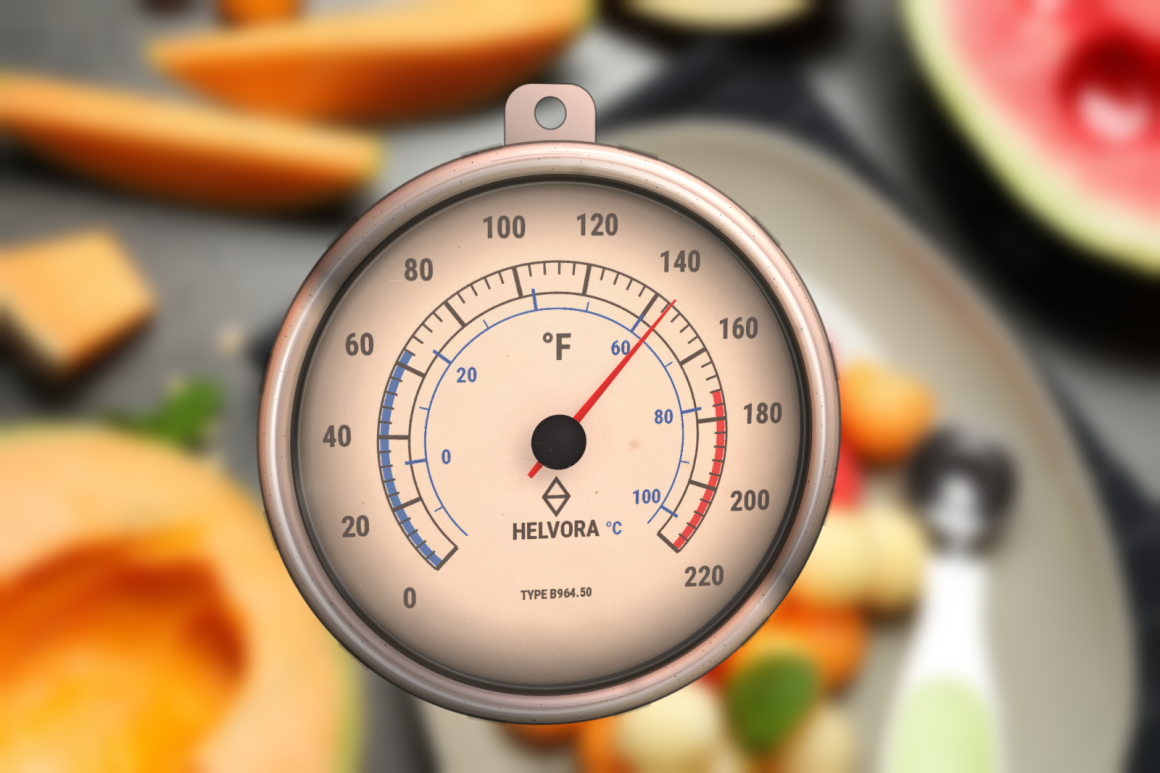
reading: °F 144
